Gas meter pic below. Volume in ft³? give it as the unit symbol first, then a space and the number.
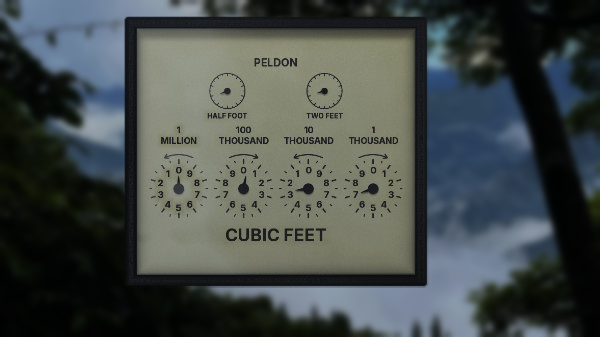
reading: ft³ 2700
